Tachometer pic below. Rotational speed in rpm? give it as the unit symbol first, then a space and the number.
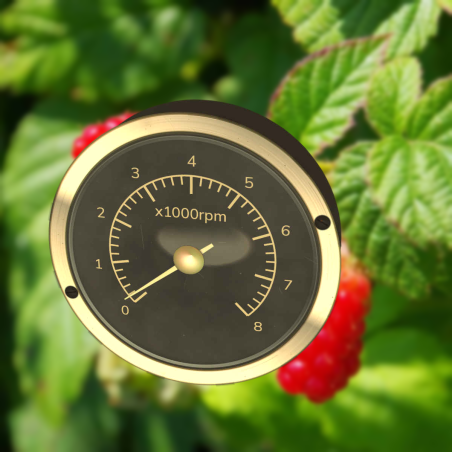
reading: rpm 200
